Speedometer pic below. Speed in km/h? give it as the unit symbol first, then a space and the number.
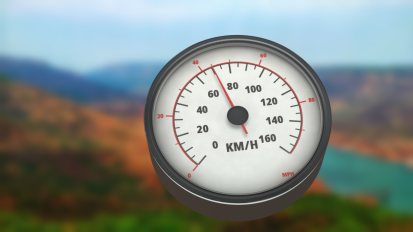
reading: km/h 70
